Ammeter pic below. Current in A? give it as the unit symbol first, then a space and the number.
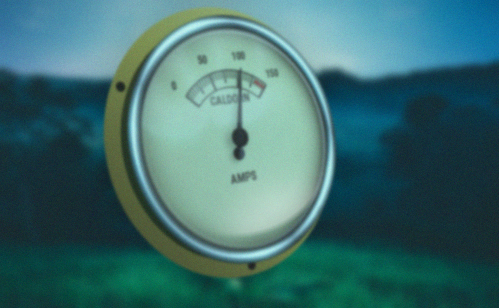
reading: A 100
